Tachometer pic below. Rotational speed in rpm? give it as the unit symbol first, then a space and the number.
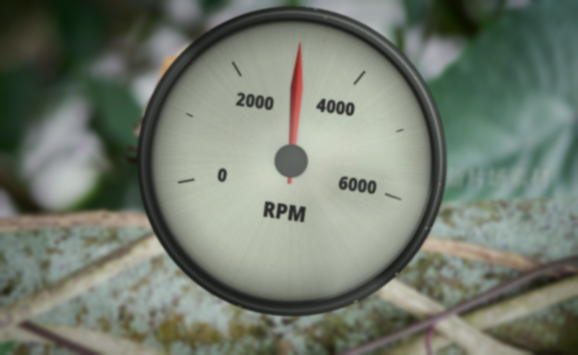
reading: rpm 3000
